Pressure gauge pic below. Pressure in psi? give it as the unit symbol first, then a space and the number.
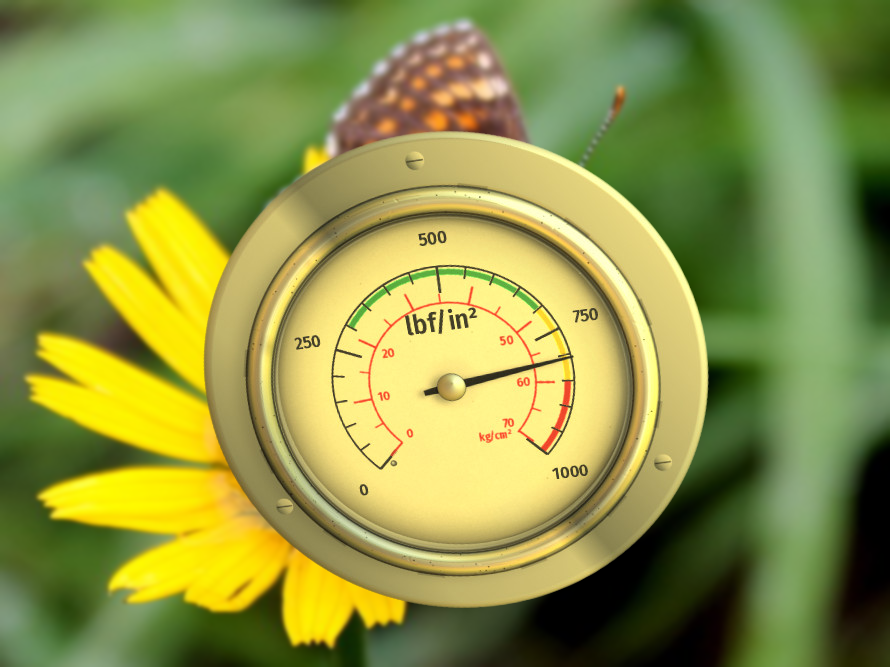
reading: psi 800
